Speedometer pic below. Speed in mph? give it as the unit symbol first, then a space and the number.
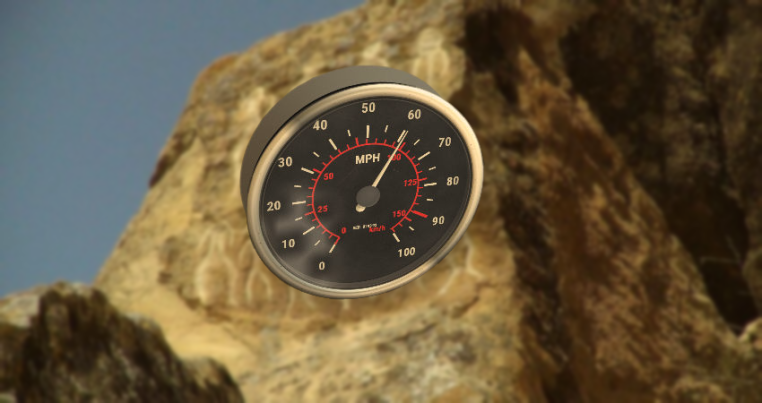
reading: mph 60
